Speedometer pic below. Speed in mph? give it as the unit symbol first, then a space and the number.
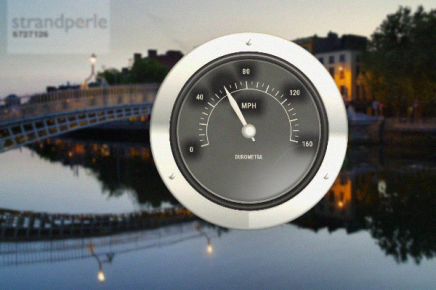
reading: mph 60
